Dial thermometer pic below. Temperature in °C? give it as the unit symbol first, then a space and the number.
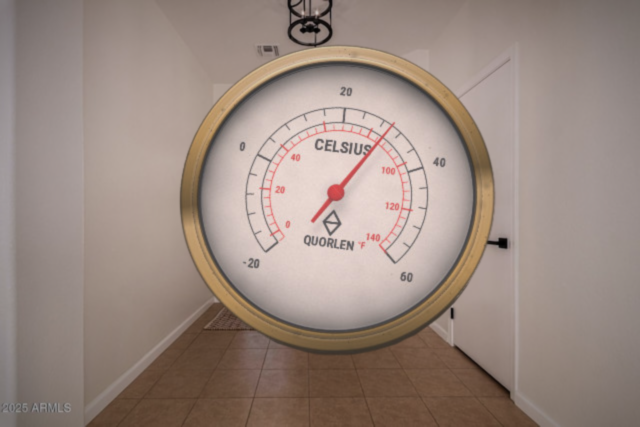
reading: °C 30
